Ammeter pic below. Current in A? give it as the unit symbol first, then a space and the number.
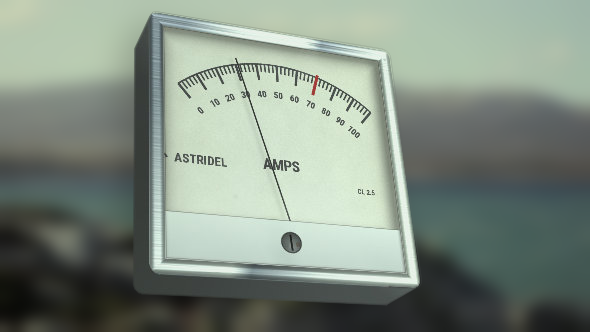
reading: A 30
